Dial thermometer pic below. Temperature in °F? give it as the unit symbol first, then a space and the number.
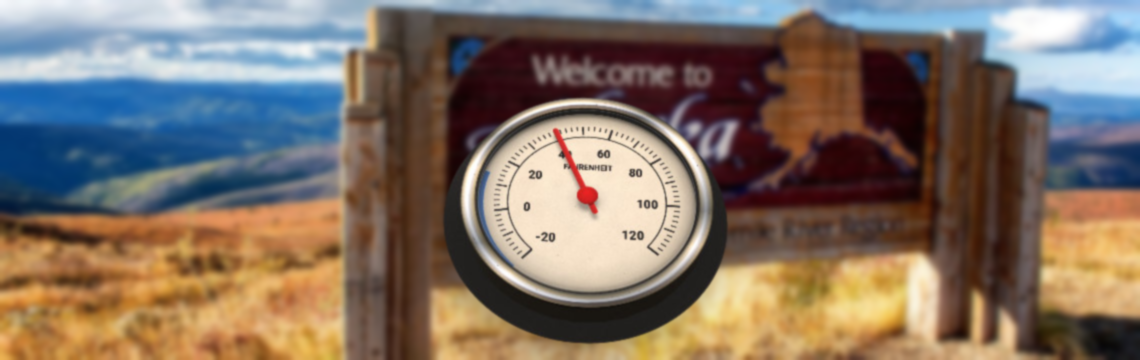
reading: °F 40
